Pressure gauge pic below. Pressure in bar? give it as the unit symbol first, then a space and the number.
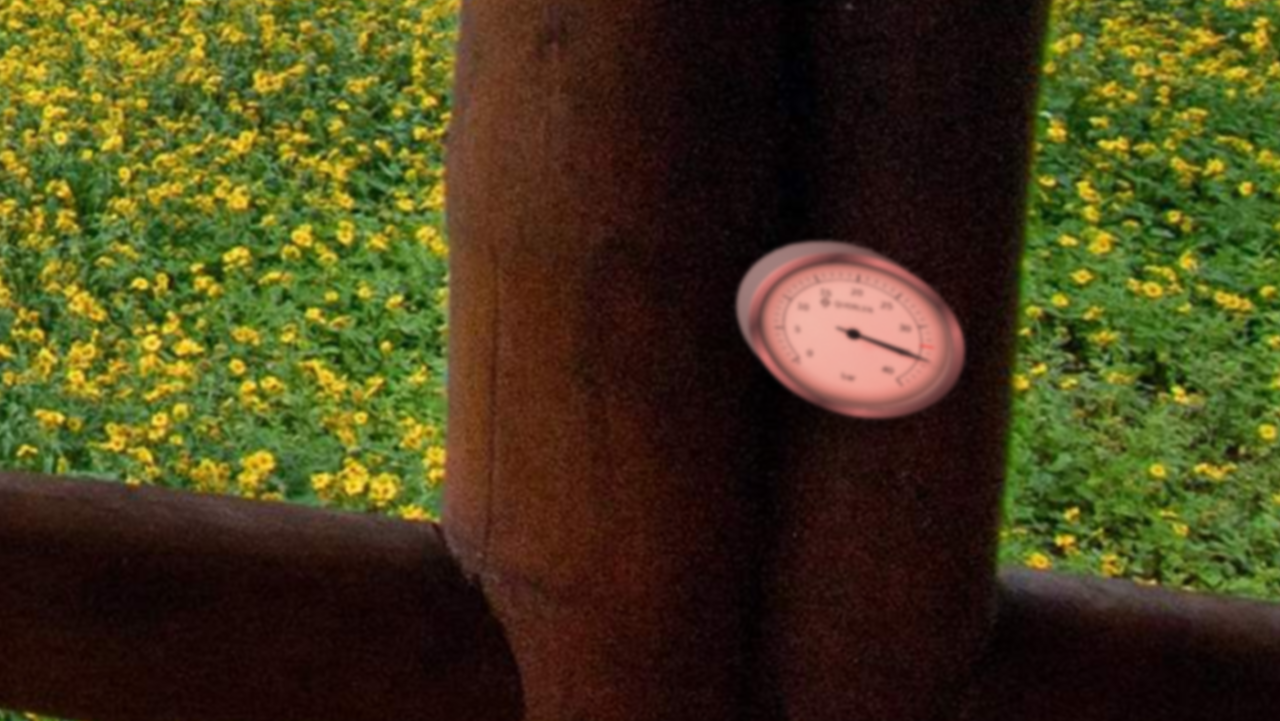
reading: bar 35
